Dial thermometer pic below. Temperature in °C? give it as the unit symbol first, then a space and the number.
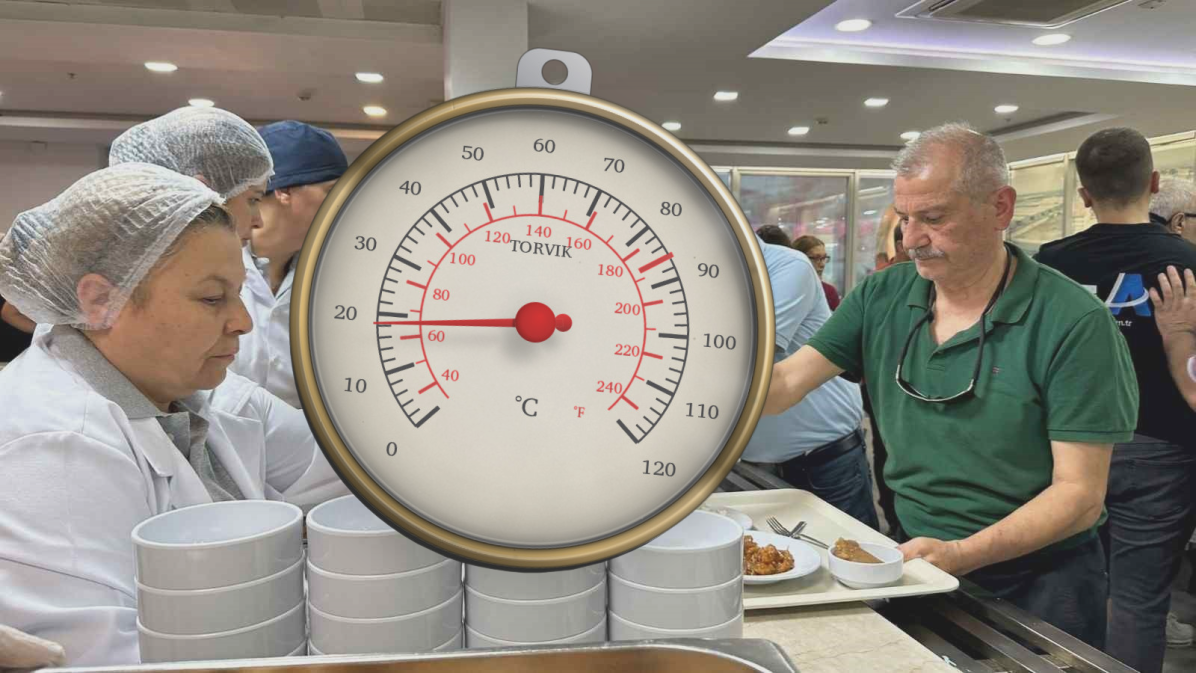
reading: °C 18
